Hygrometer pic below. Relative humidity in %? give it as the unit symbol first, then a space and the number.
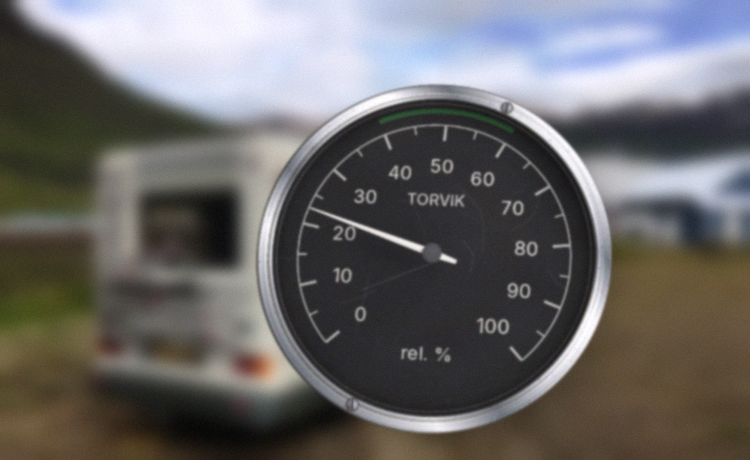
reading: % 22.5
